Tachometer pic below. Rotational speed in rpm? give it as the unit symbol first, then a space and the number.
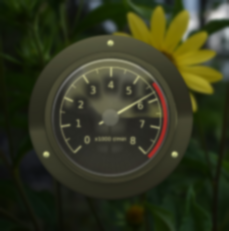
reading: rpm 5750
